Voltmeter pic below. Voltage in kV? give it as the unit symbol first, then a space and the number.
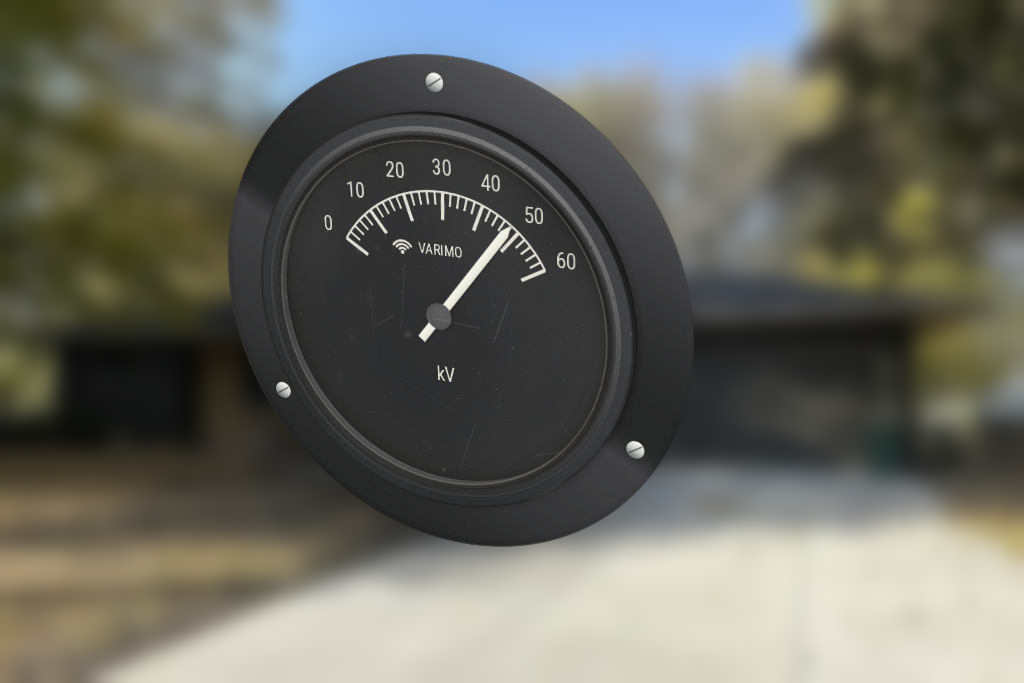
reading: kV 48
